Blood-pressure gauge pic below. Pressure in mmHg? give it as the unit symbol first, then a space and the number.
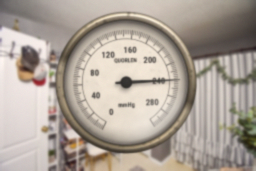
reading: mmHg 240
